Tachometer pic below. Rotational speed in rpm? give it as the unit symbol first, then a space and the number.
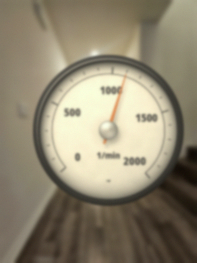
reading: rpm 1100
